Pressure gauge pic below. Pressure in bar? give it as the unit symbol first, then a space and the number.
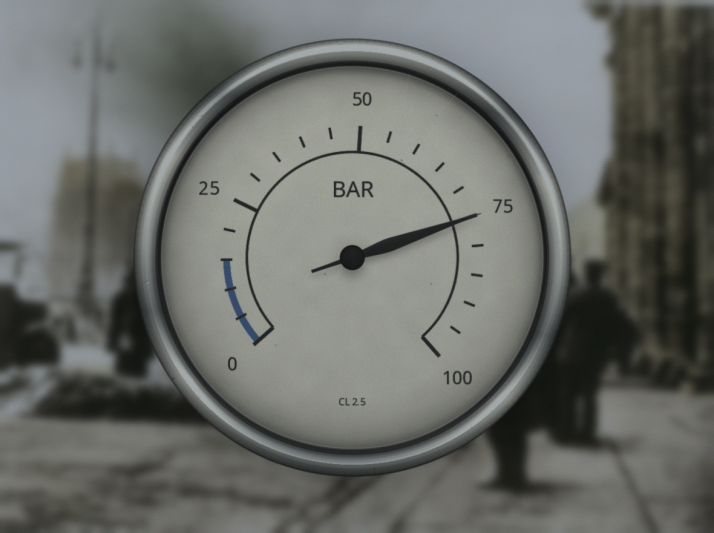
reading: bar 75
